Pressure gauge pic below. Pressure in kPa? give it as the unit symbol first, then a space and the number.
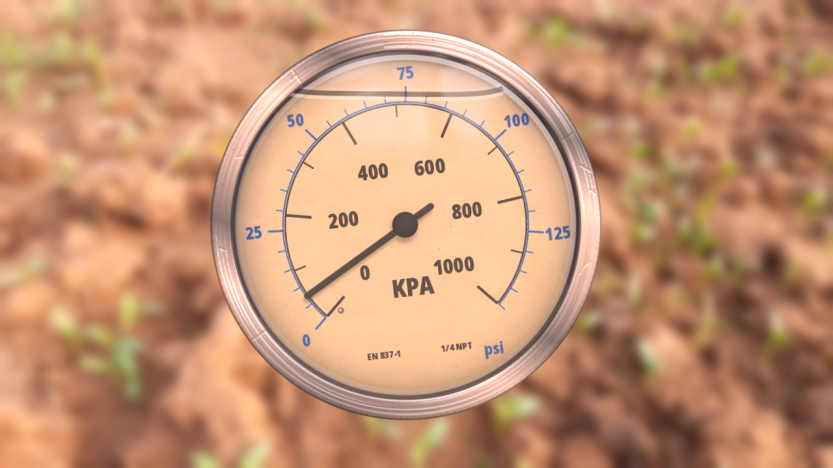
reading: kPa 50
